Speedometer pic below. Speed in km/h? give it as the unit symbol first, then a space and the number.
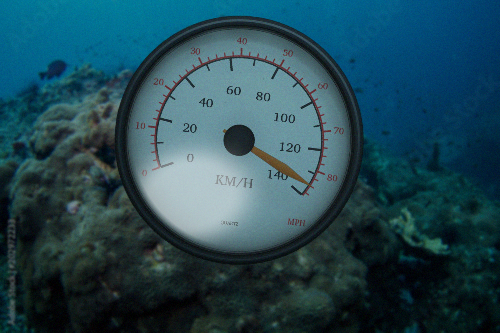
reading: km/h 135
